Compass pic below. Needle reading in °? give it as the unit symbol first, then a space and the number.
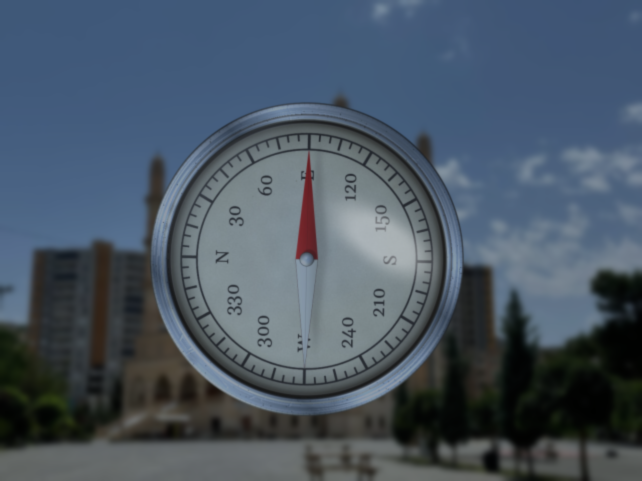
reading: ° 90
